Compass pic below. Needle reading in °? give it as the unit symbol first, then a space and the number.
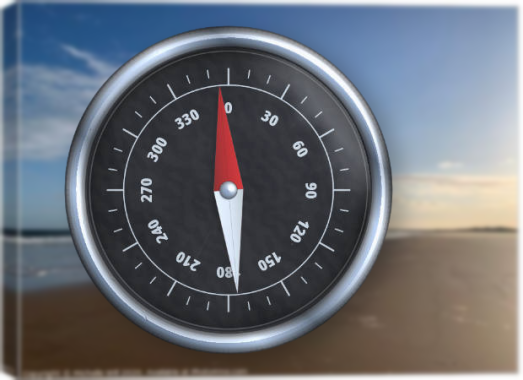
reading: ° 355
